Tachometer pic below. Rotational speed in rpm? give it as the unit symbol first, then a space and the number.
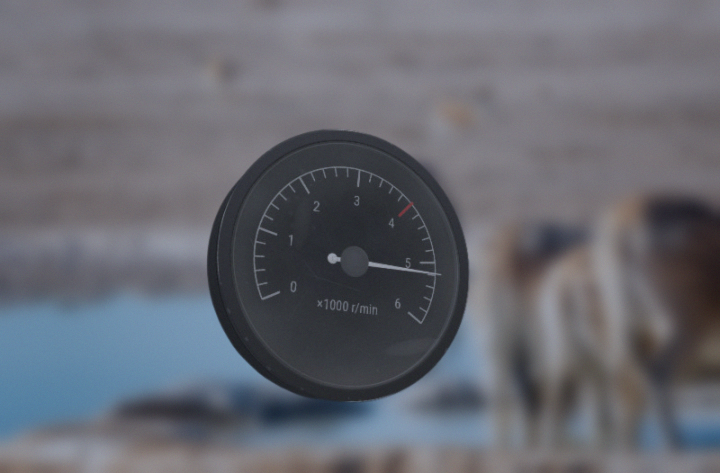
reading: rpm 5200
